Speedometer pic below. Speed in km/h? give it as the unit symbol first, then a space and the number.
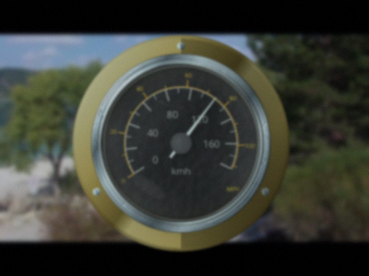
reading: km/h 120
